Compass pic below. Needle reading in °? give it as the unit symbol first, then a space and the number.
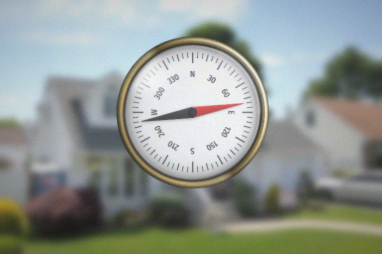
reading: ° 80
